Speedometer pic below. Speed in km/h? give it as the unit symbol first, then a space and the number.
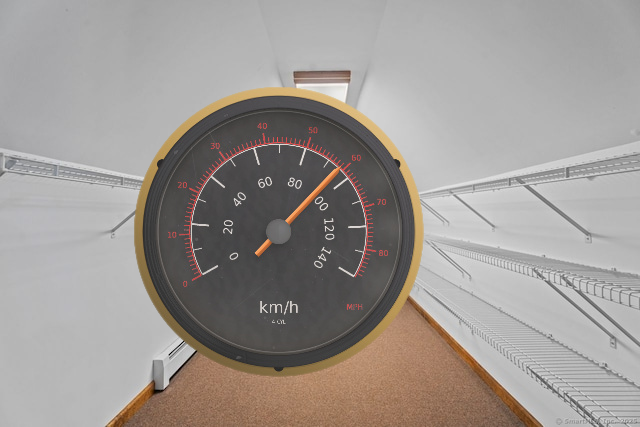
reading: km/h 95
